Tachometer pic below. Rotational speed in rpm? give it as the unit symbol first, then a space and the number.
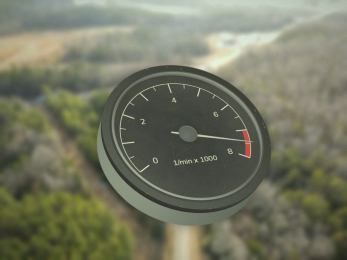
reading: rpm 7500
